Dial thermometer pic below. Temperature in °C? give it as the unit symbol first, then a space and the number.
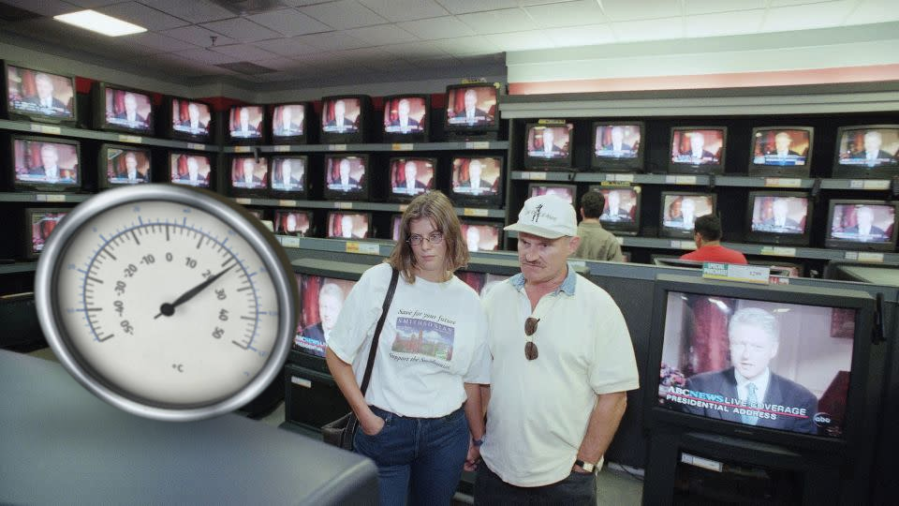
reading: °C 22
